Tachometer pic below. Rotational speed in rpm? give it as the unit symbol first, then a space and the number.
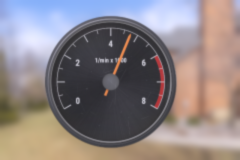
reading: rpm 4750
